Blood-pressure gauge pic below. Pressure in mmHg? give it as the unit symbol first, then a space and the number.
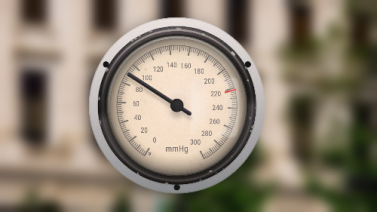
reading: mmHg 90
